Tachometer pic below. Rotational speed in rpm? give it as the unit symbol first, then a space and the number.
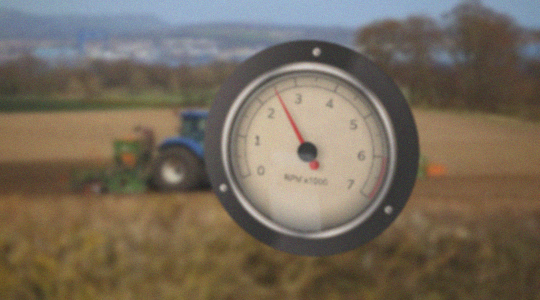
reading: rpm 2500
